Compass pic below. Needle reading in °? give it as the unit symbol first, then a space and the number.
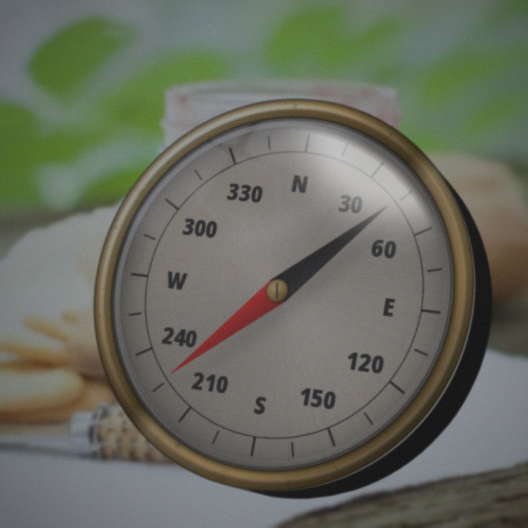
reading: ° 225
